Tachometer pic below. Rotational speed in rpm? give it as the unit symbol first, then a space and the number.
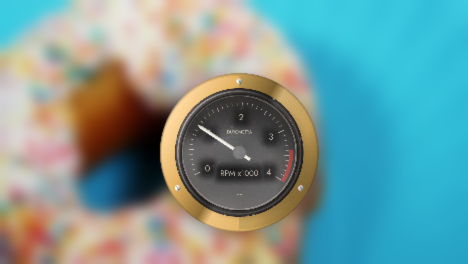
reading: rpm 1000
